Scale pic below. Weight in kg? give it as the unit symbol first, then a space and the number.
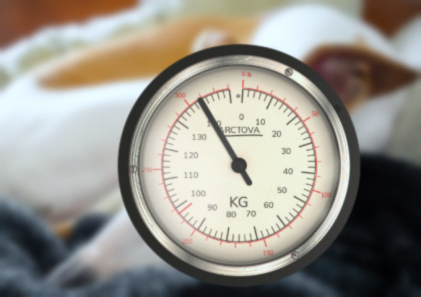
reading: kg 140
